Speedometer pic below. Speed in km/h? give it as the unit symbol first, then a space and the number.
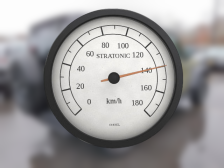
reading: km/h 140
